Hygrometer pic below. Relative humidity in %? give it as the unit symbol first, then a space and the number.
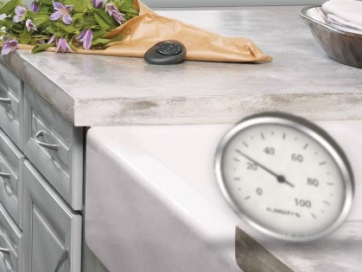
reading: % 25
